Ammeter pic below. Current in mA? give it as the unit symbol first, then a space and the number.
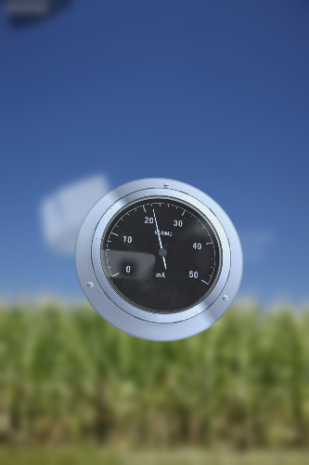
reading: mA 22
